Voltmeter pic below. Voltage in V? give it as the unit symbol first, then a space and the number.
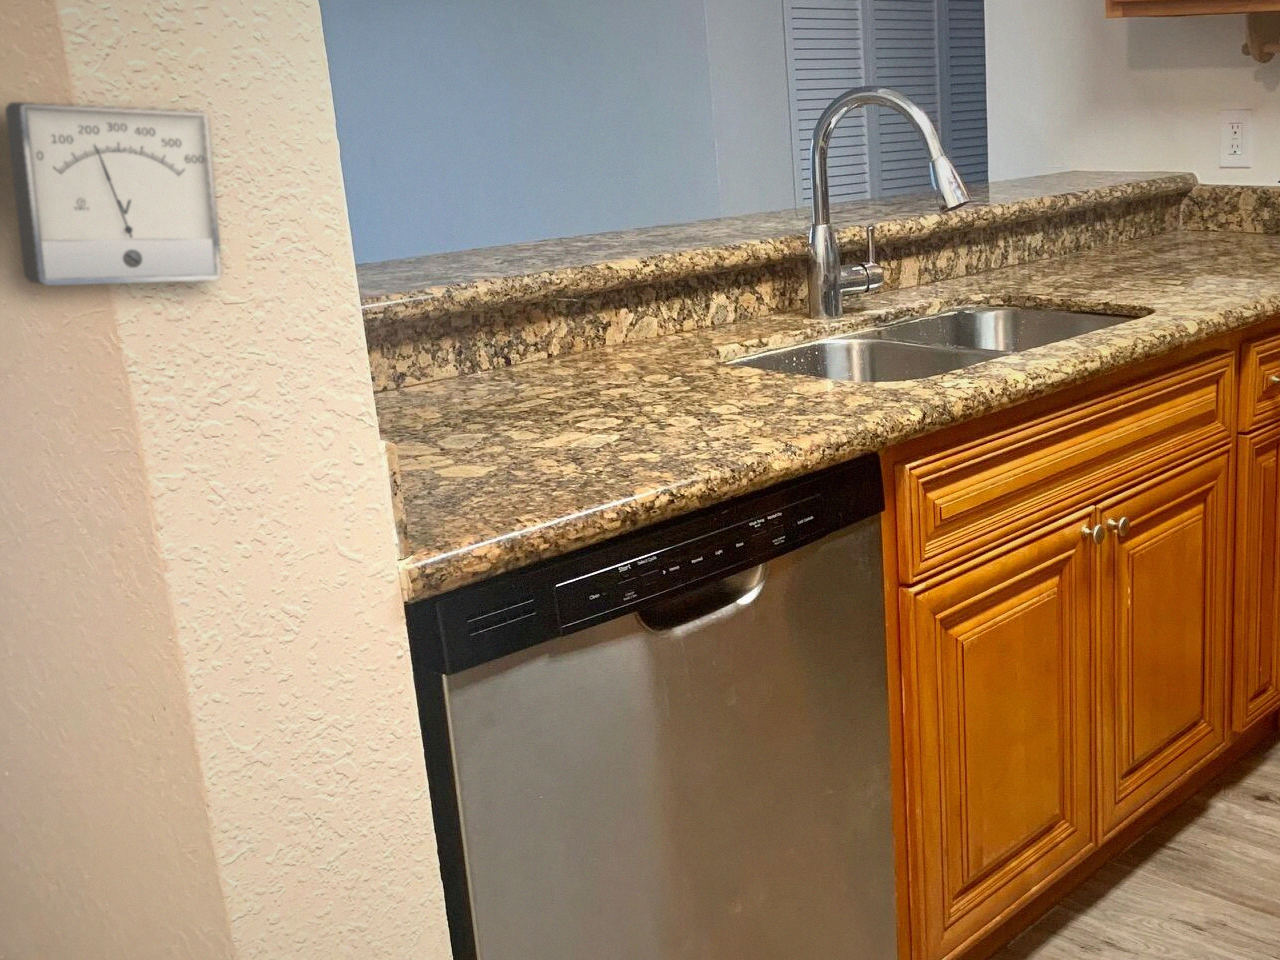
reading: V 200
